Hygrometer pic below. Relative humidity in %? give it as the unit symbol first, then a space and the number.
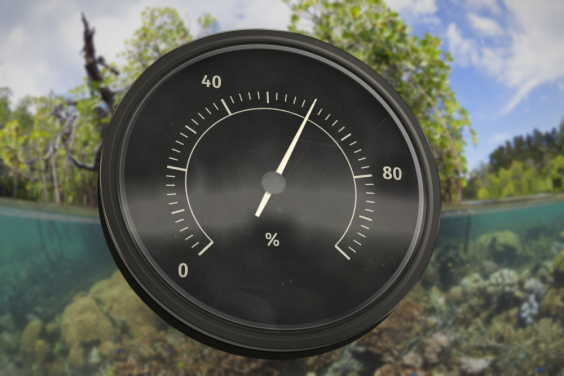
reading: % 60
